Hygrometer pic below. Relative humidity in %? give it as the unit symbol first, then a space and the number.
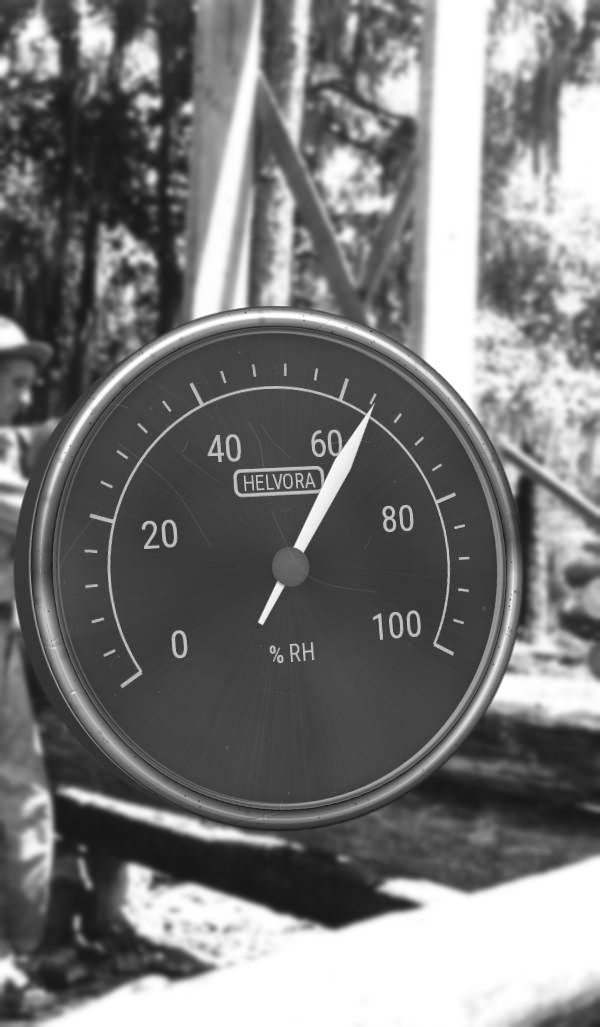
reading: % 64
